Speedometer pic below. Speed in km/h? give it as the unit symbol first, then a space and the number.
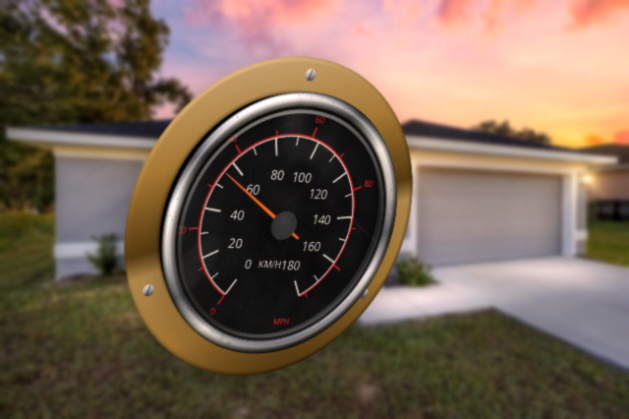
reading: km/h 55
